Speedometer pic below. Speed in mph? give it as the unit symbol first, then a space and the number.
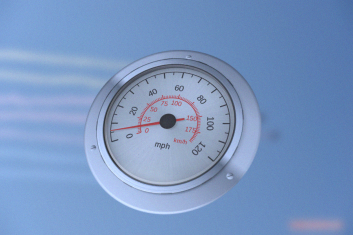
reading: mph 5
